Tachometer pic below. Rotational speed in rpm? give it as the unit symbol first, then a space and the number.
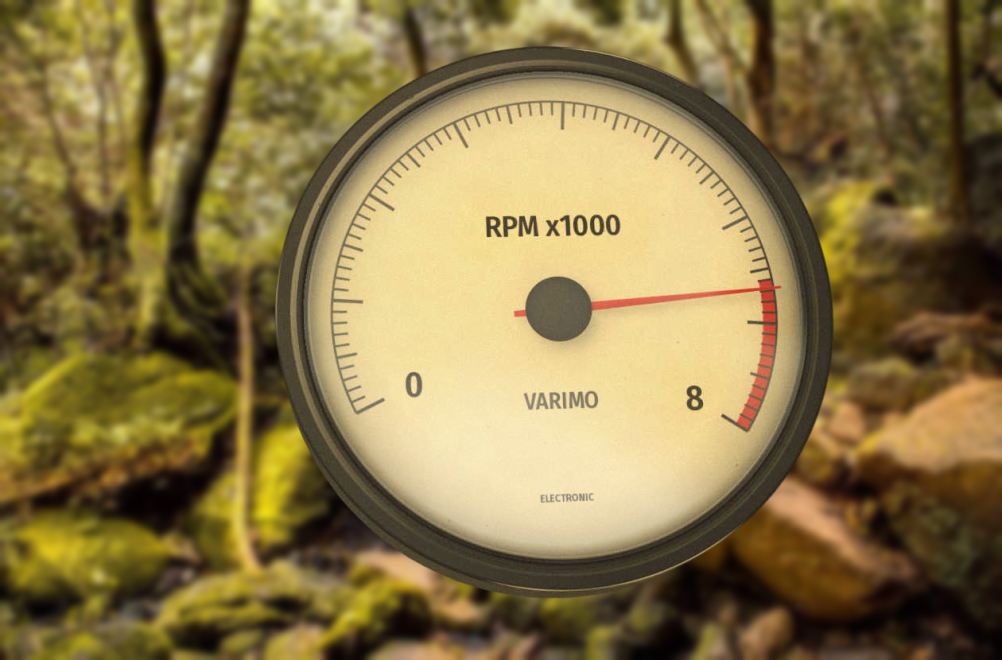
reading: rpm 6700
